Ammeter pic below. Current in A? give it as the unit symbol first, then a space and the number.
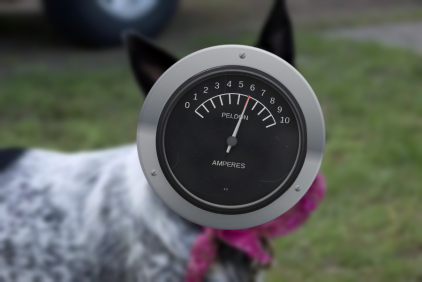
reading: A 6
